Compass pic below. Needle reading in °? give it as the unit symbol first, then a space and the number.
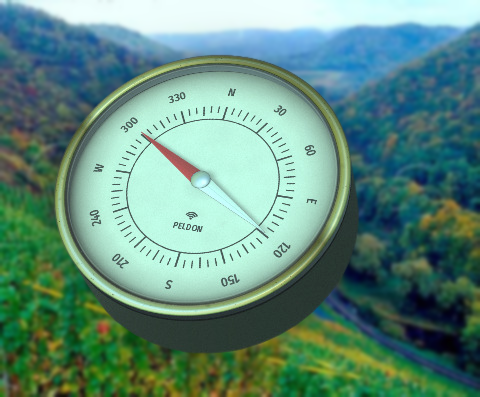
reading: ° 300
